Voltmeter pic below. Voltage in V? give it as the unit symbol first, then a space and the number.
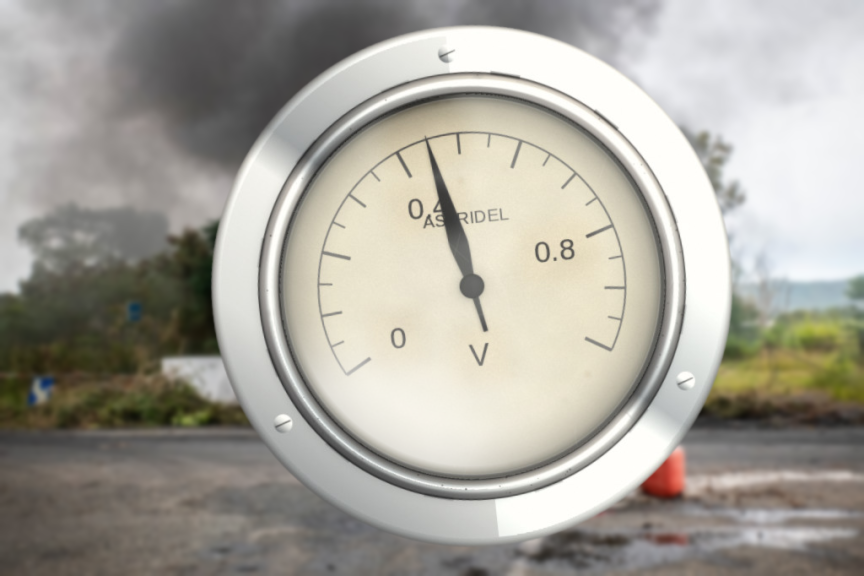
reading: V 0.45
